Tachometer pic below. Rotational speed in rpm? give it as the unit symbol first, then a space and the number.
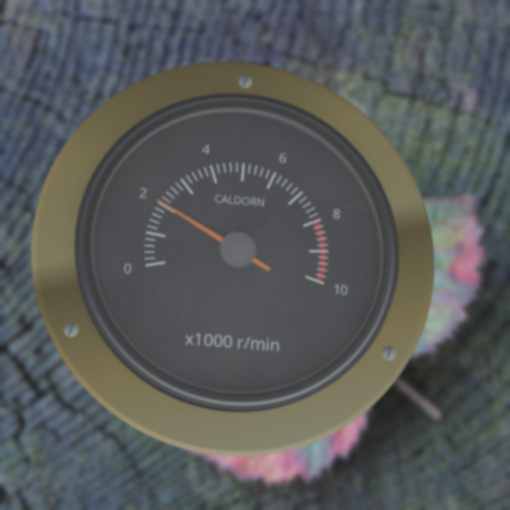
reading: rpm 2000
